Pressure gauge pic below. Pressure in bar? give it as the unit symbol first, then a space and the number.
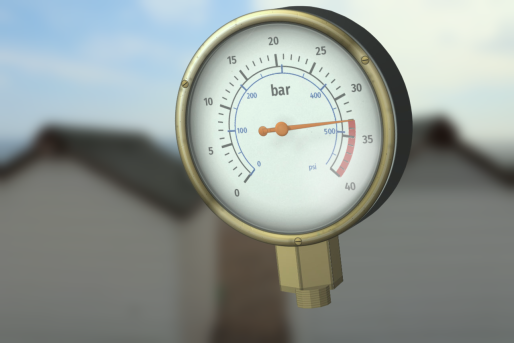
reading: bar 33
